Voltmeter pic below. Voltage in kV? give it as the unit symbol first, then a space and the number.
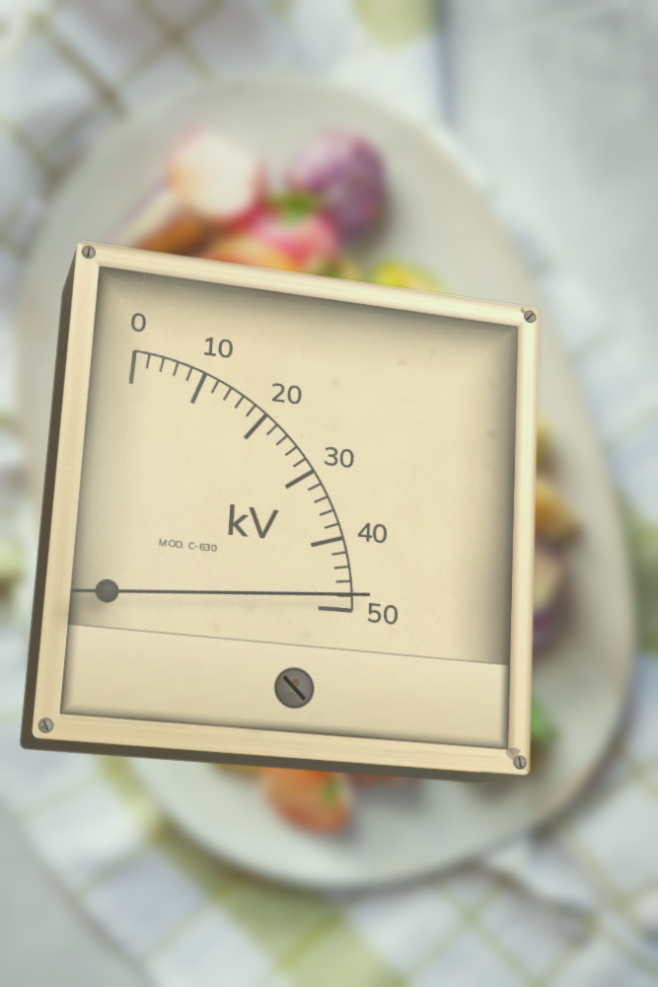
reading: kV 48
